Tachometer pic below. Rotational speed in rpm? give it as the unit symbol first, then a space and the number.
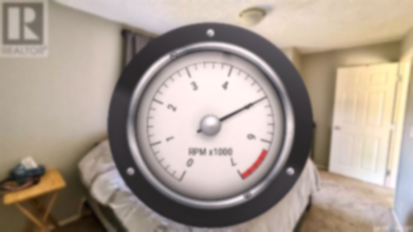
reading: rpm 5000
